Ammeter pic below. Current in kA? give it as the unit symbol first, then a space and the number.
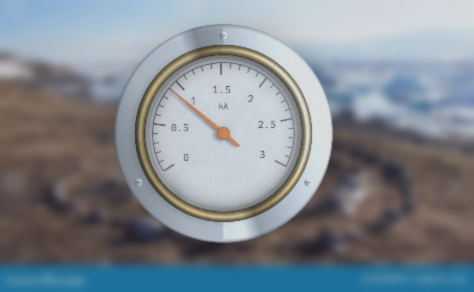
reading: kA 0.9
